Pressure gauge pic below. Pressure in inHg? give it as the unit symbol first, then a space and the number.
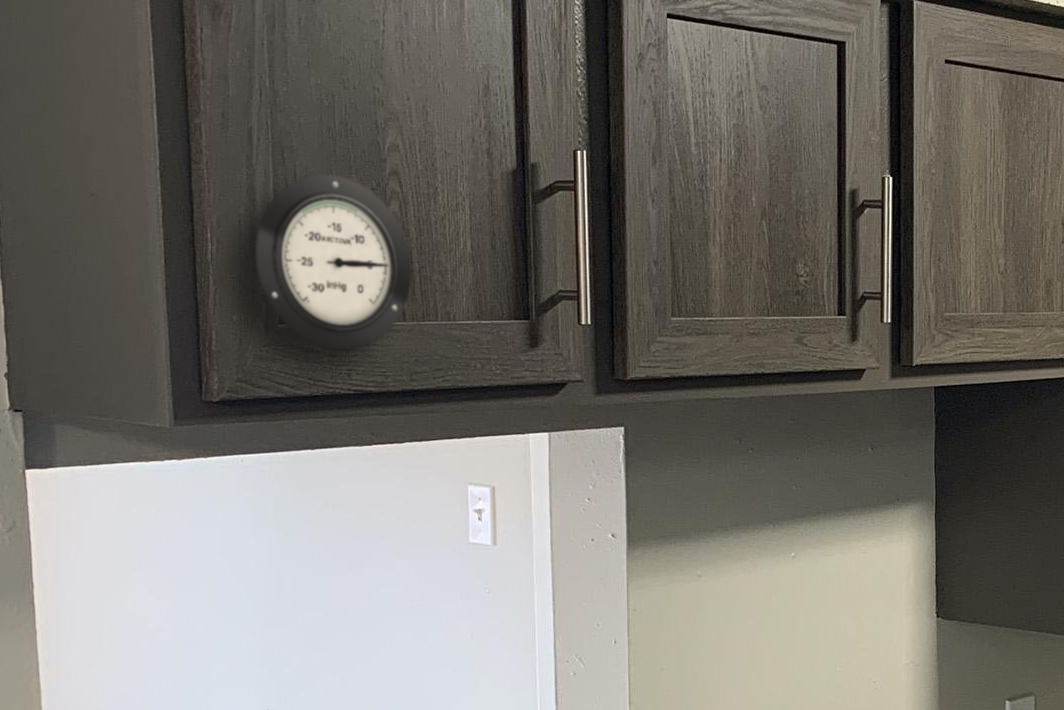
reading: inHg -5
